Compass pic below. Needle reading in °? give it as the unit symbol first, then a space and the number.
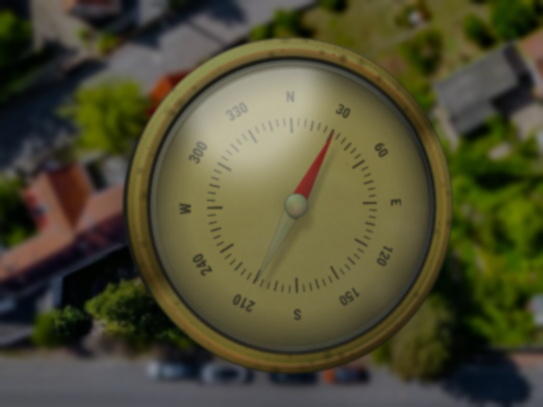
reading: ° 30
